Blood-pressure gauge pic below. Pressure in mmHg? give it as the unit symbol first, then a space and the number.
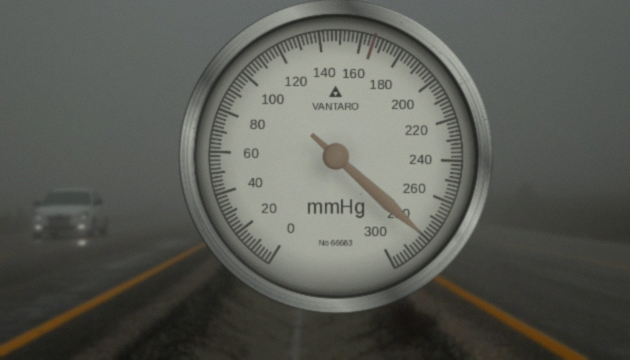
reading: mmHg 280
